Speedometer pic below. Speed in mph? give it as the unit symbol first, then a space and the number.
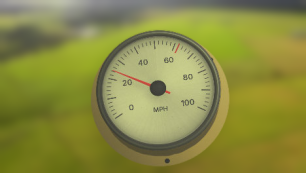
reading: mph 24
